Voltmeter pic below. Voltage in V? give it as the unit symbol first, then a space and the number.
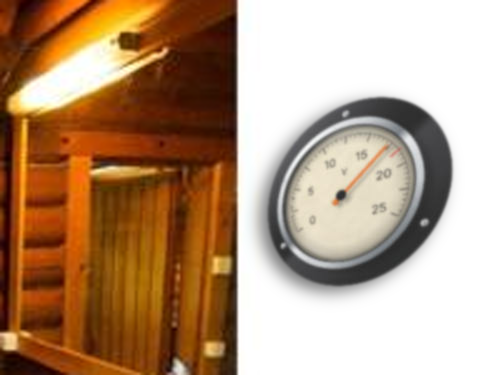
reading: V 17.5
